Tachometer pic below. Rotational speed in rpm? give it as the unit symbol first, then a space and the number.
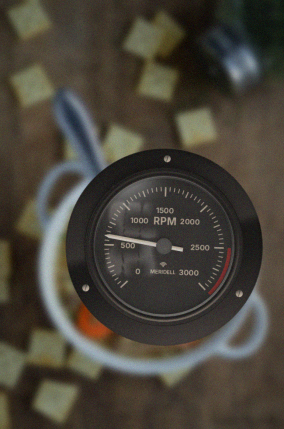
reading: rpm 600
